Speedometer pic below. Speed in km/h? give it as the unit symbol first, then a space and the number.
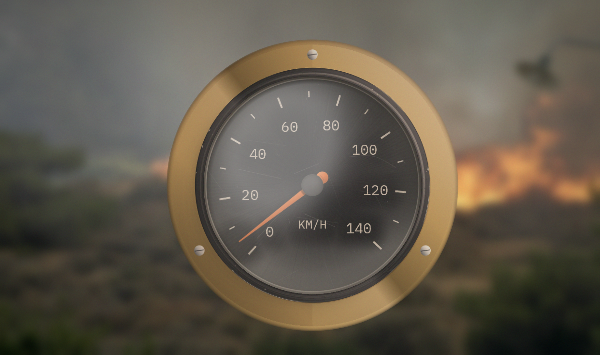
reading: km/h 5
